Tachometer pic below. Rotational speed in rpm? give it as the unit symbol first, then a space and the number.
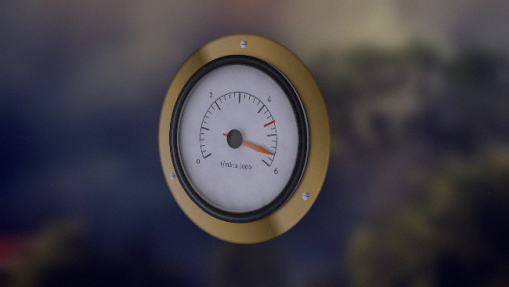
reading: rpm 5600
